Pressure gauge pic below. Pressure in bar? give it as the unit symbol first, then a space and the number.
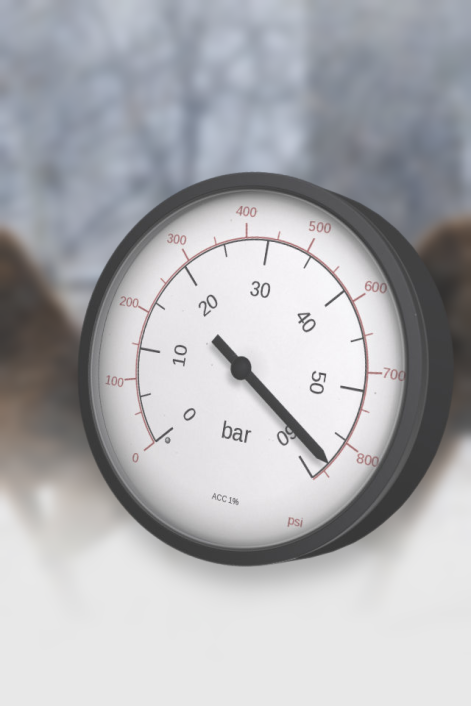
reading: bar 57.5
